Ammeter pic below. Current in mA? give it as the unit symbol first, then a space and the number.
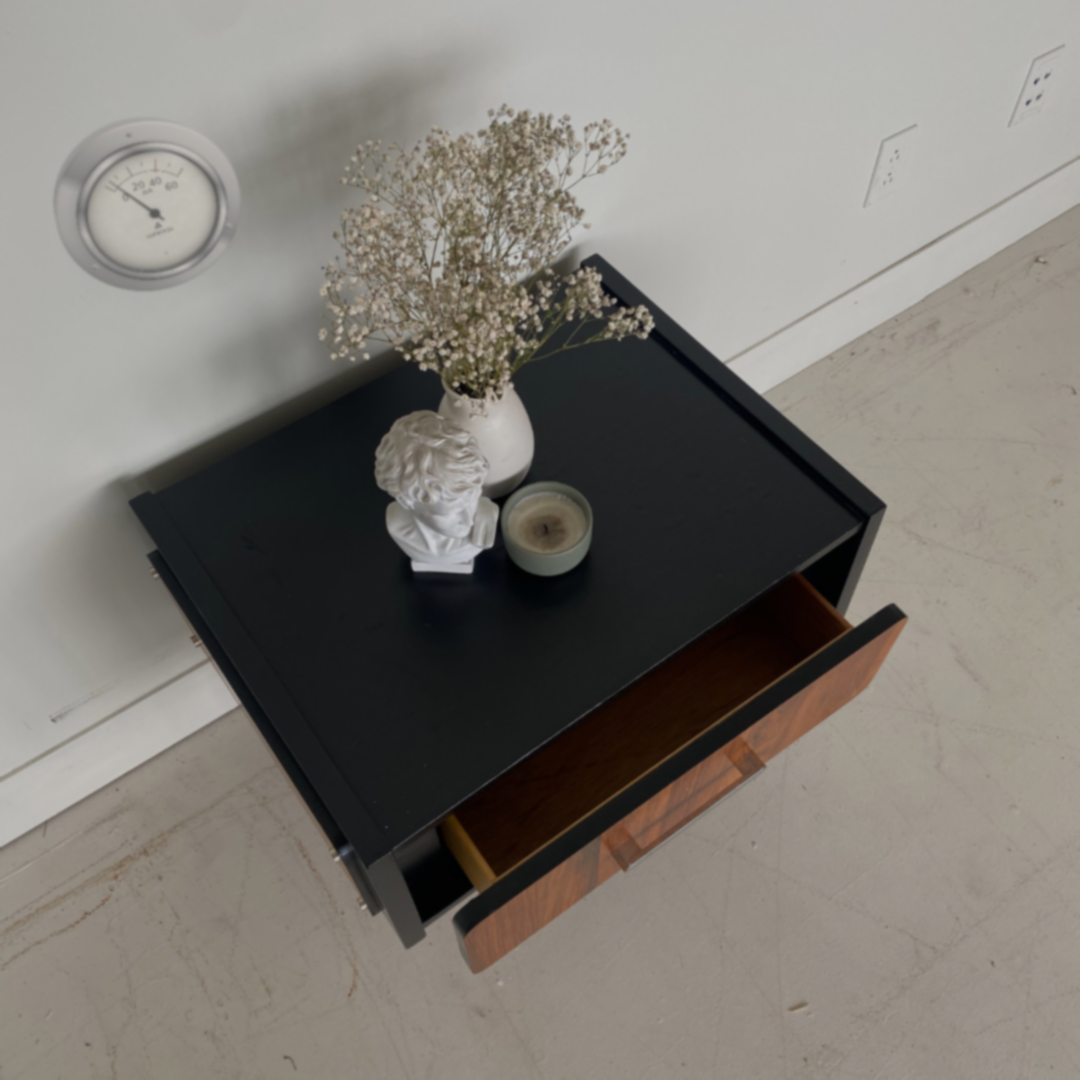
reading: mA 5
